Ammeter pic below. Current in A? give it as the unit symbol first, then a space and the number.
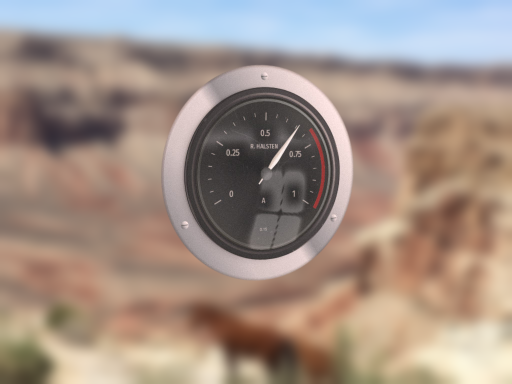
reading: A 0.65
